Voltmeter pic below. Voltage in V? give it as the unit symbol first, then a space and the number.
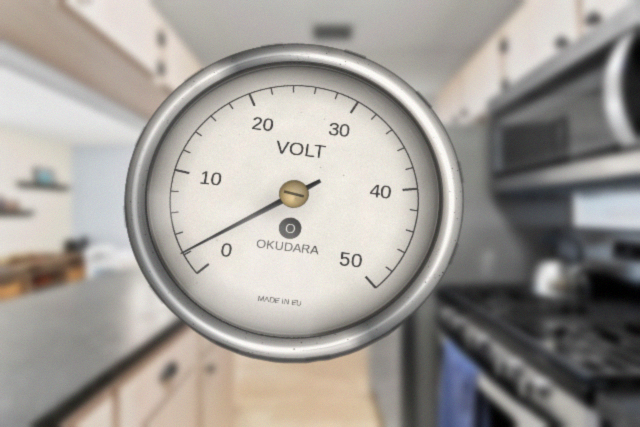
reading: V 2
